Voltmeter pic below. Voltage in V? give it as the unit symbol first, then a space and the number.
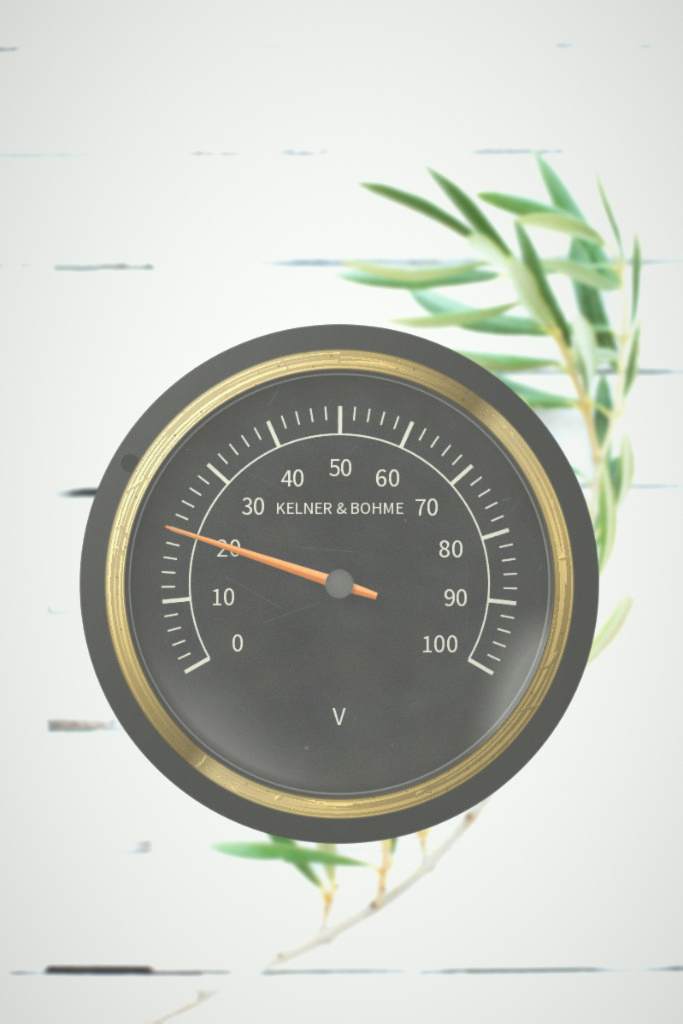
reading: V 20
